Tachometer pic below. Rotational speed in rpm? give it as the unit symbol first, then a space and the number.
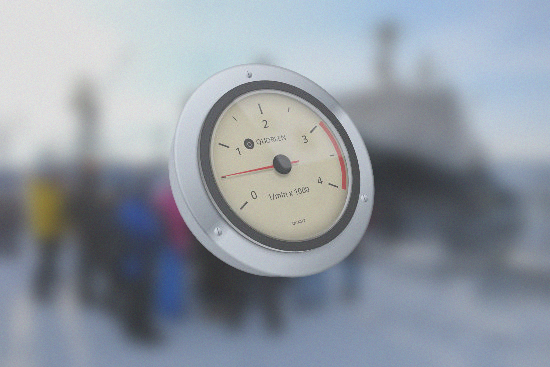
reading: rpm 500
